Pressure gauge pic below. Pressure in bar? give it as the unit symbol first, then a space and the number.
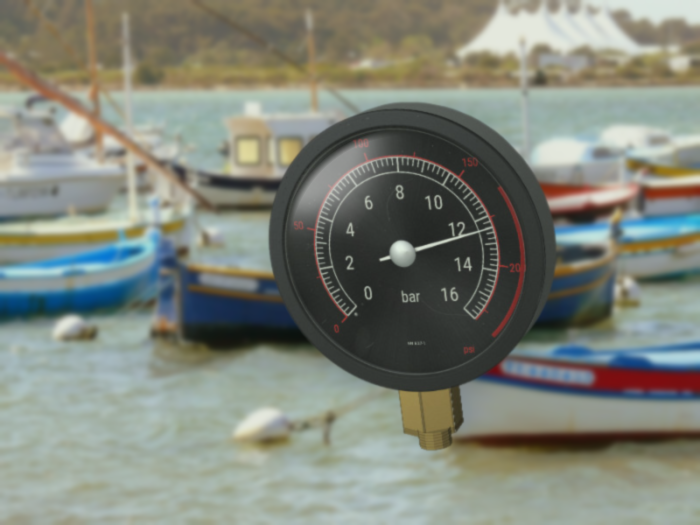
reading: bar 12.4
